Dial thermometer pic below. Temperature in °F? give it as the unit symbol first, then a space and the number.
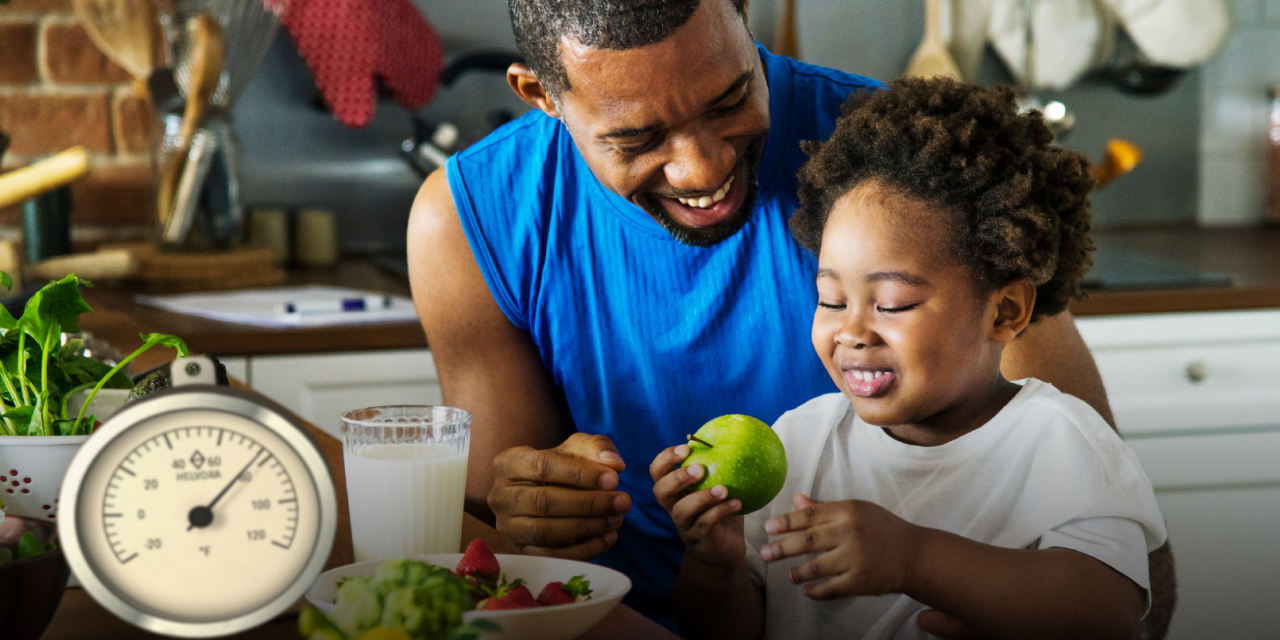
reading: °F 76
